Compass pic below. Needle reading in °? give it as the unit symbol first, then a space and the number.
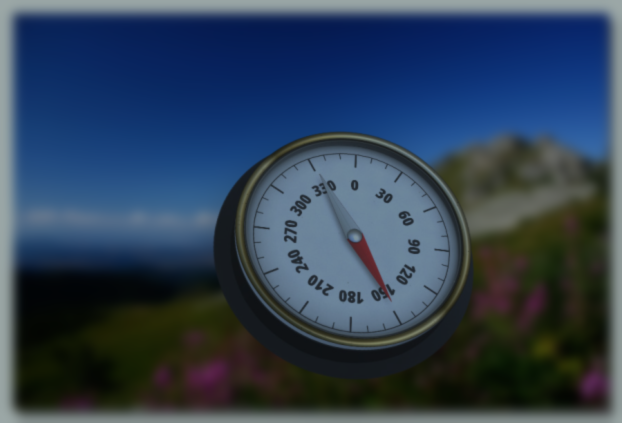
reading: ° 150
